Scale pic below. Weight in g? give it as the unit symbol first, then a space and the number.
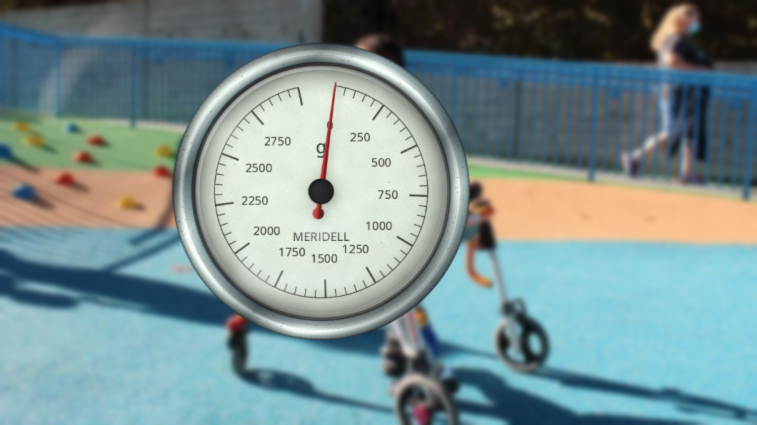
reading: g 0
